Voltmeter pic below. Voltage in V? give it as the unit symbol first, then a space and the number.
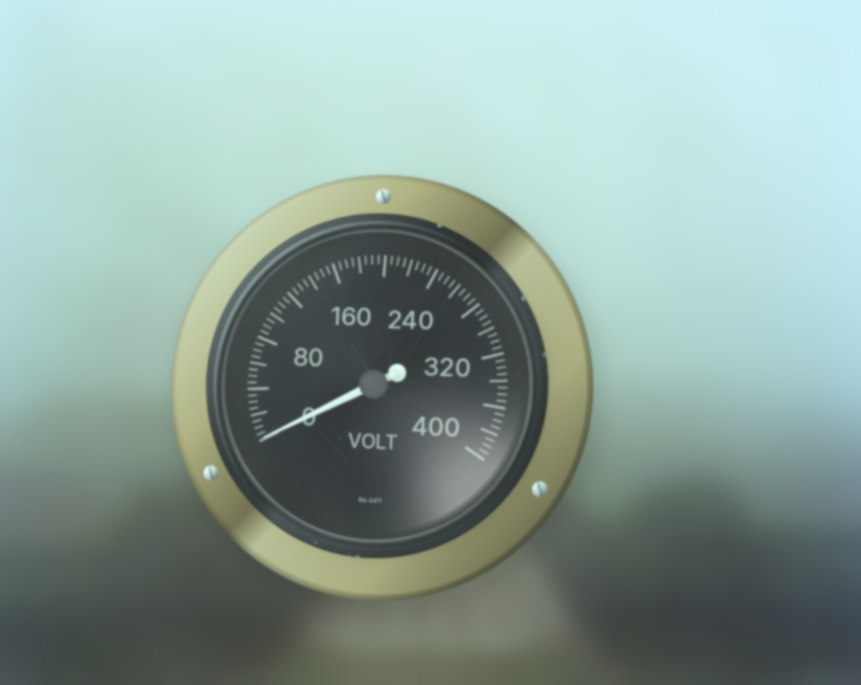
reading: V 0
